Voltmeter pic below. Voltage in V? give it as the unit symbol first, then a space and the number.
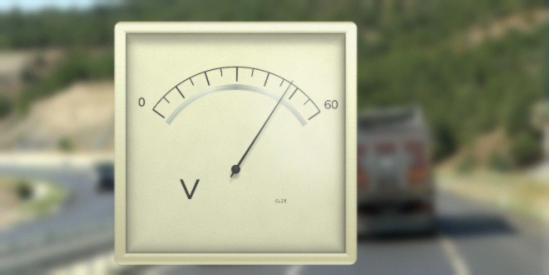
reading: V 47.5
